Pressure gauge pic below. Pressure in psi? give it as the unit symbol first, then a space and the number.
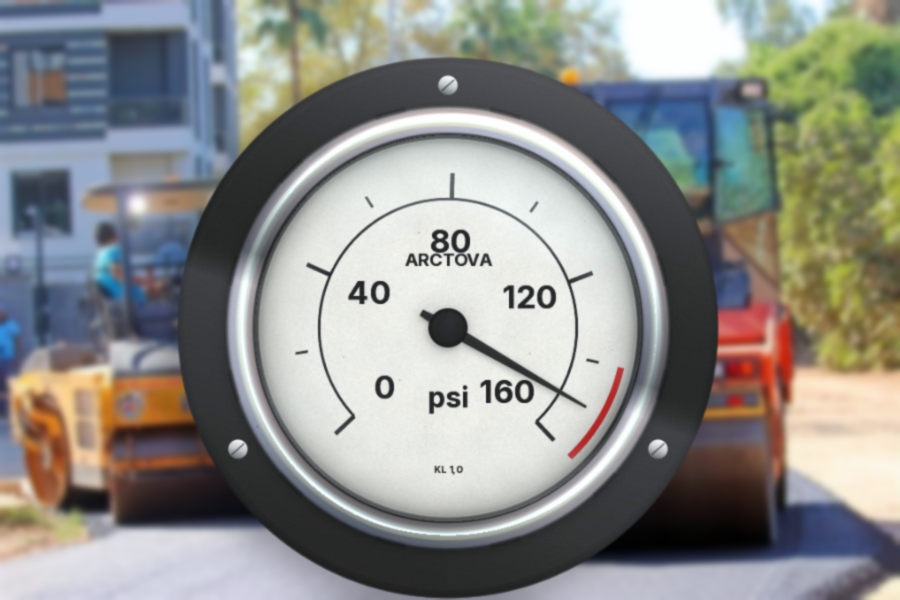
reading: psi 150
